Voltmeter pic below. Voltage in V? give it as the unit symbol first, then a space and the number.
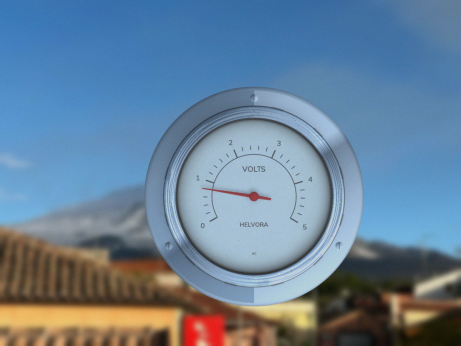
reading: V 0.8
